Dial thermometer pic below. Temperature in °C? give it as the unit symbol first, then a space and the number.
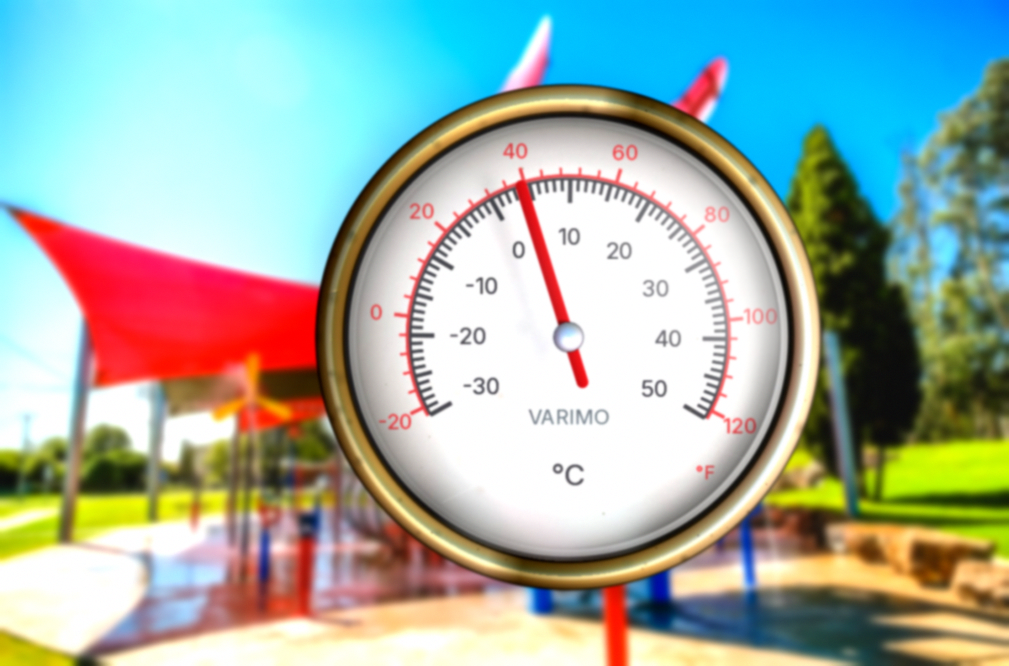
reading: °C 4
